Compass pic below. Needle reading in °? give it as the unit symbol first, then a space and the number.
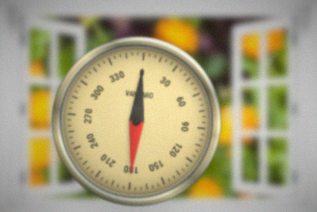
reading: ° 180
